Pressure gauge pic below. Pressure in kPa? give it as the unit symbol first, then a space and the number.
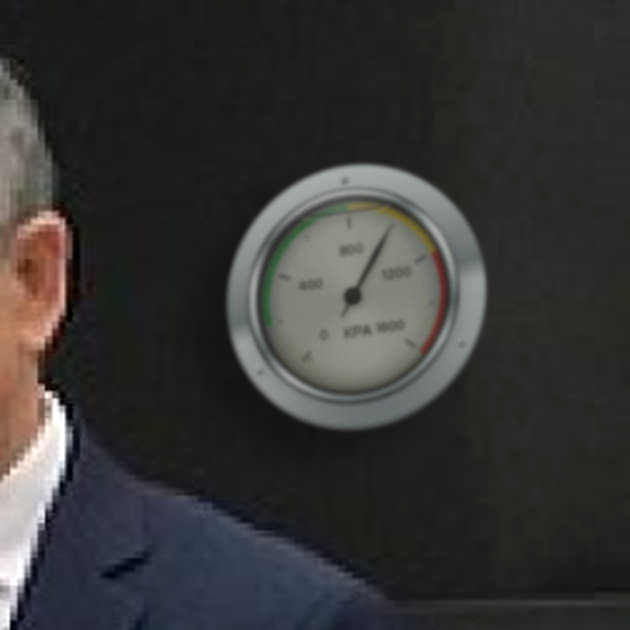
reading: kPa 1000
